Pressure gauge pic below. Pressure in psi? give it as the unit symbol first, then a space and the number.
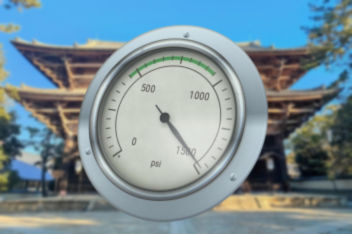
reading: psi 1475
